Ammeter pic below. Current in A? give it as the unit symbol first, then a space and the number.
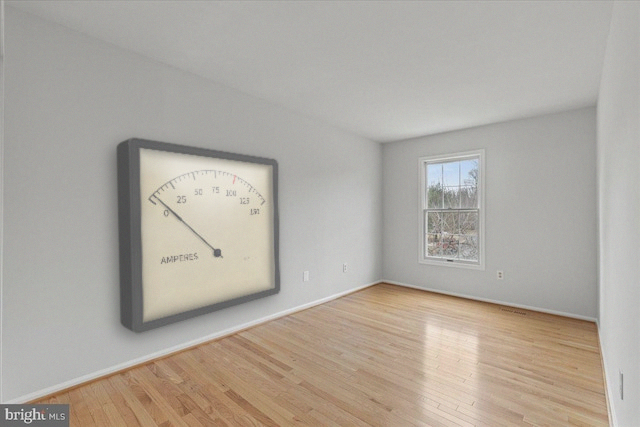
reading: A 5
